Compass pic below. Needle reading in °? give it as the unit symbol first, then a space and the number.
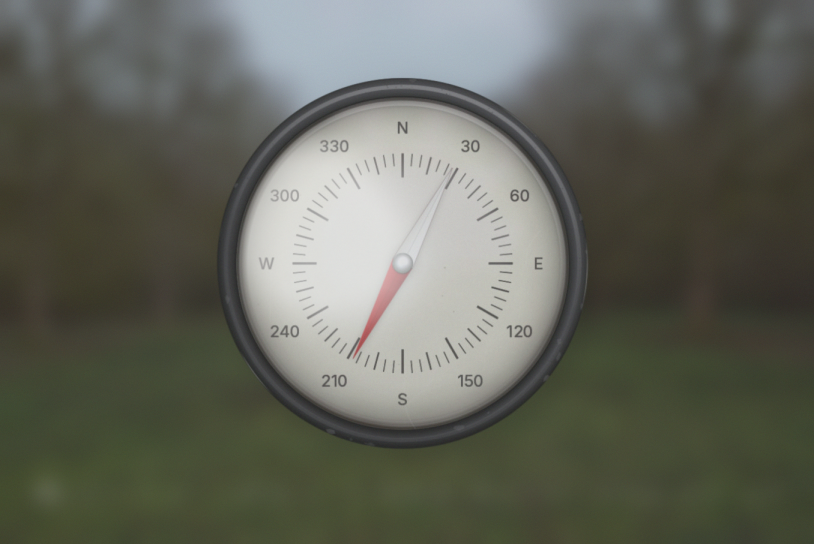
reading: ° 207.5
